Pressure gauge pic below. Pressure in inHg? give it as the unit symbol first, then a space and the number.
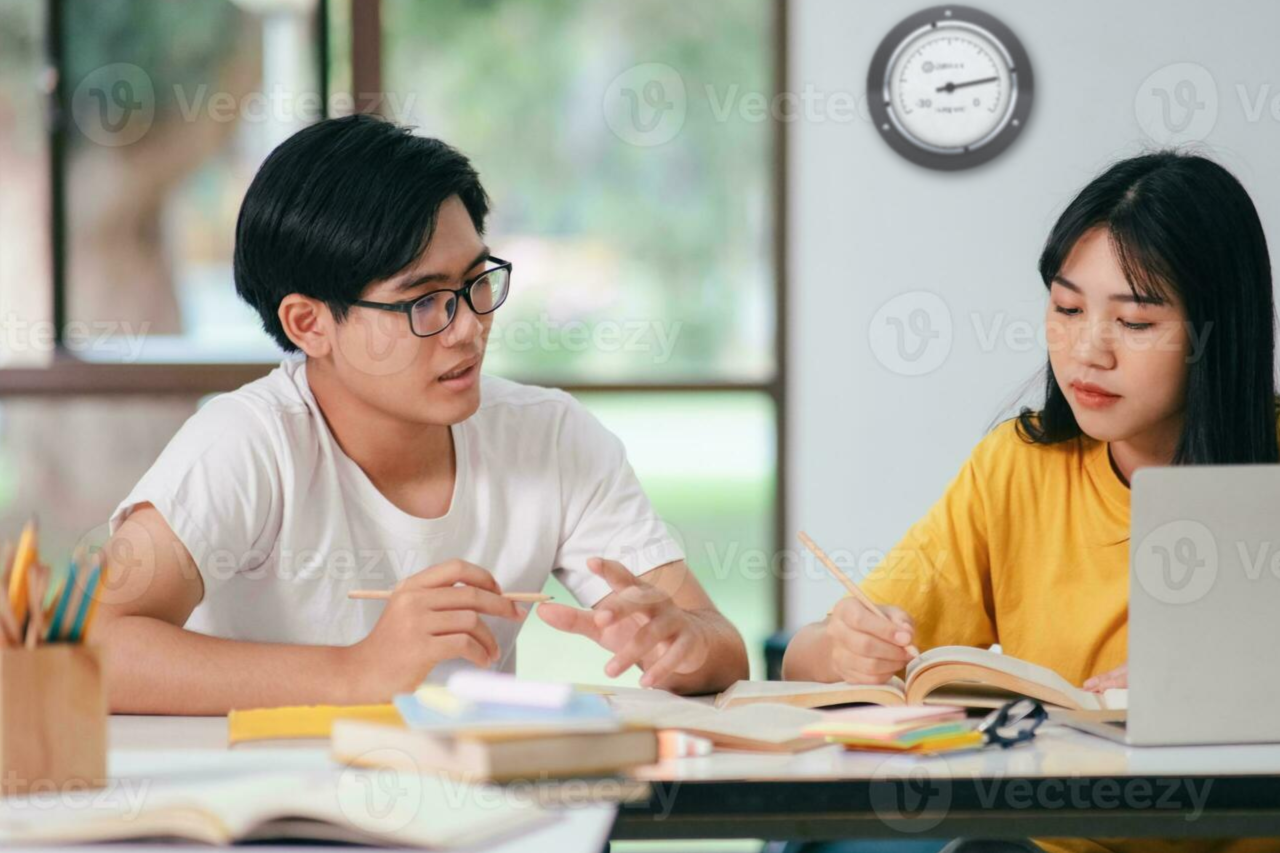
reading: inHg -5
